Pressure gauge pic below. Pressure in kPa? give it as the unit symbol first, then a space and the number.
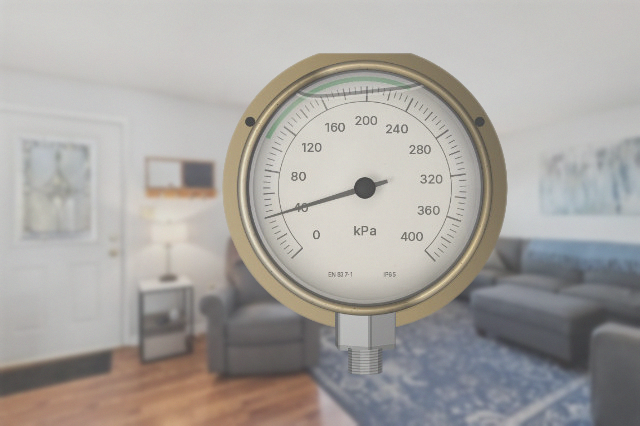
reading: kPa 40
